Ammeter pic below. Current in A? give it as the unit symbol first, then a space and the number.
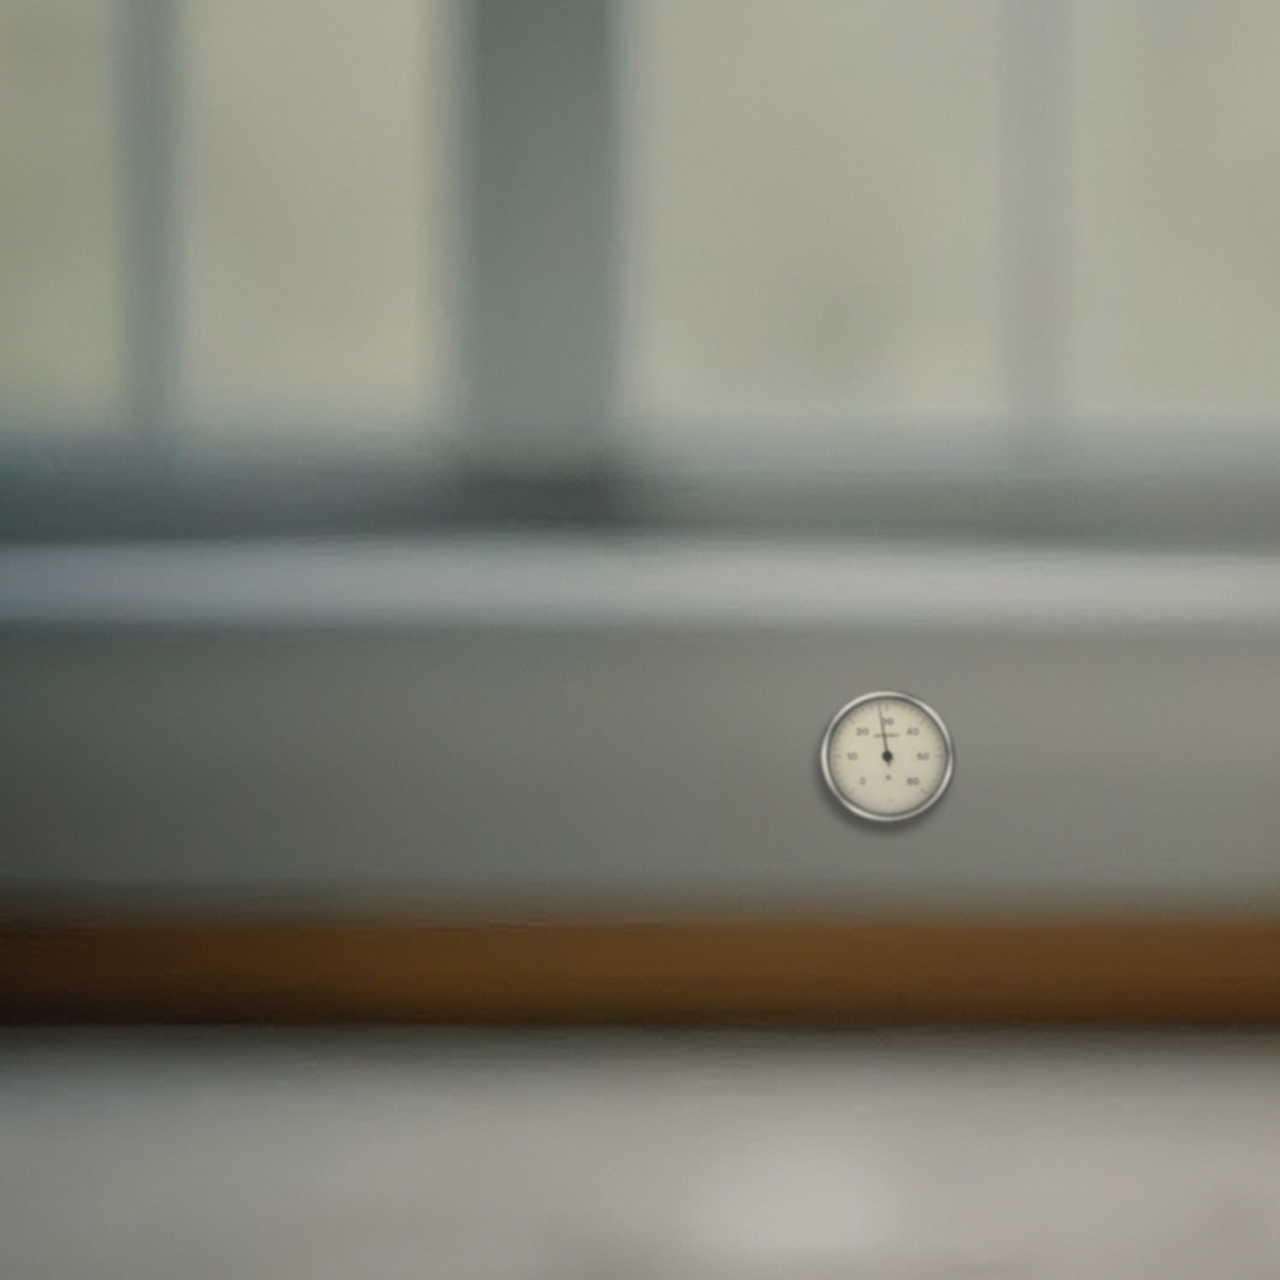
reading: A 28
